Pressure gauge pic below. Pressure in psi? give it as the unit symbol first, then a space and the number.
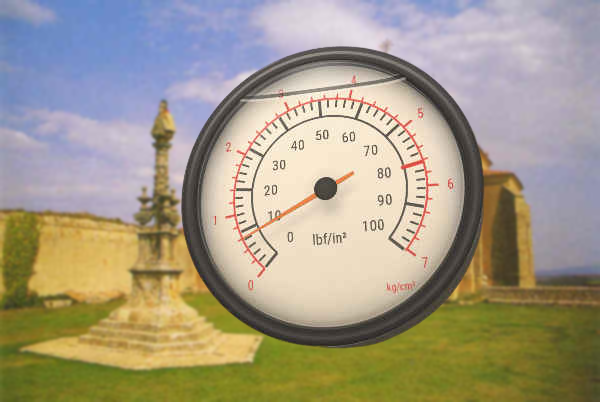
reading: psi 8
